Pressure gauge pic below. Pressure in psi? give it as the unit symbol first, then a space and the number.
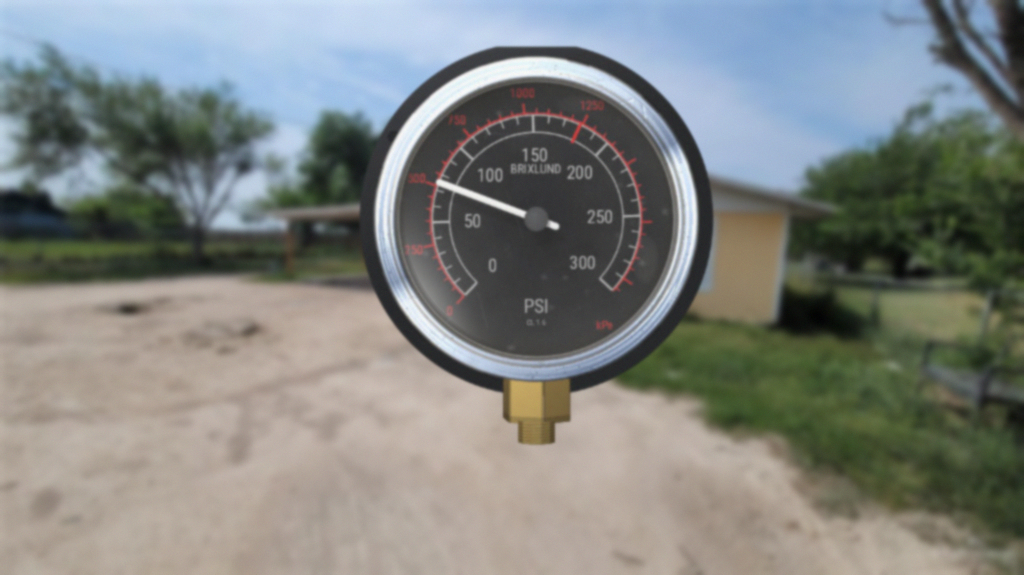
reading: psi 75
